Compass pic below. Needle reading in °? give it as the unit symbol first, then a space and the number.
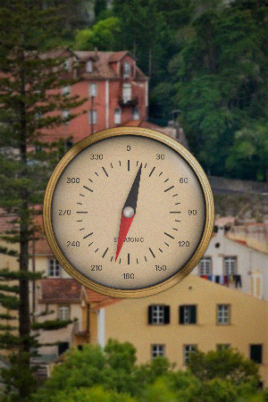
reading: ° 195
